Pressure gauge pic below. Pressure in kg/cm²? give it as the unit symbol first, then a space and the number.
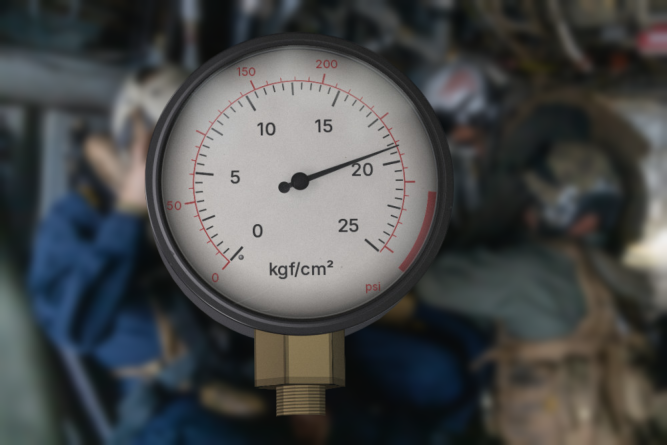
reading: kg/cm² 19.25
